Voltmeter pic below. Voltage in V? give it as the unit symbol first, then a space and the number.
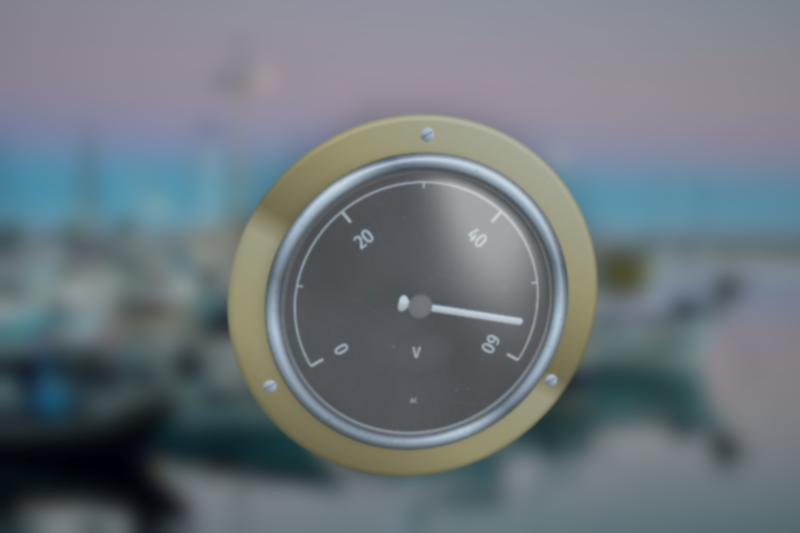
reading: V 55
